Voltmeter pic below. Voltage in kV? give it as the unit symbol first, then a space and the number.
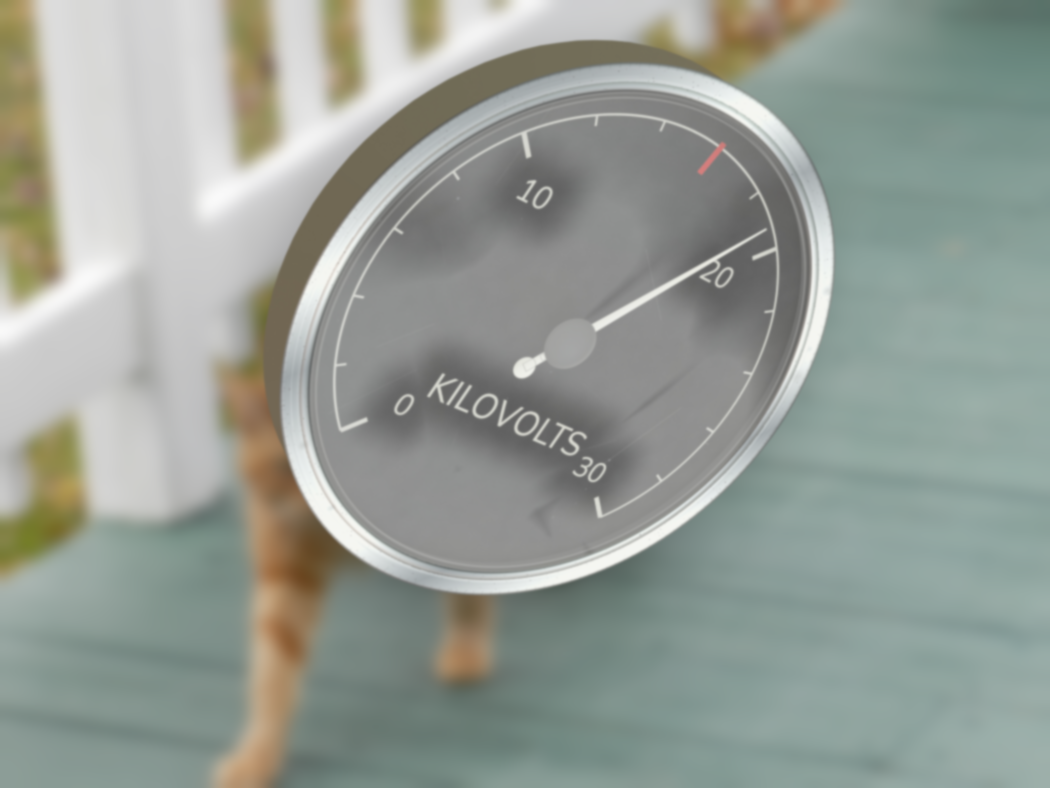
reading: kV 19
